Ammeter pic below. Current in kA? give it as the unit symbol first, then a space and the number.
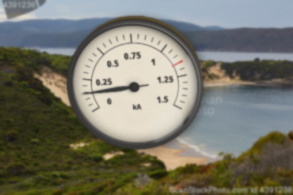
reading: kA 0.15
